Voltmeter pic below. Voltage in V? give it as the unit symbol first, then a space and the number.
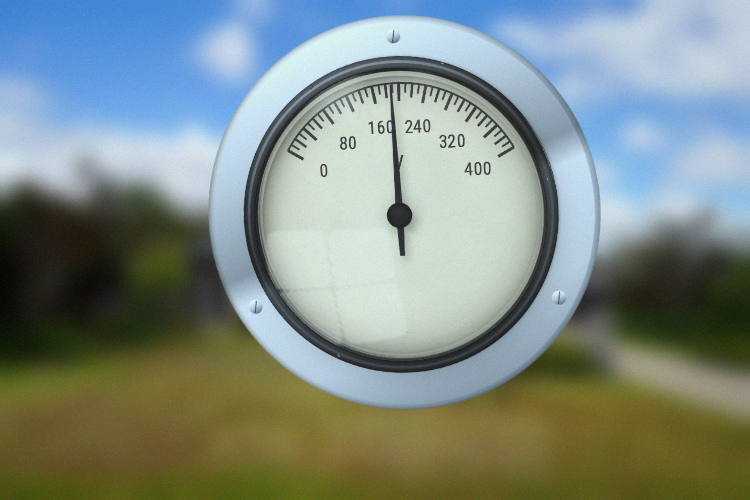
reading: V 190
